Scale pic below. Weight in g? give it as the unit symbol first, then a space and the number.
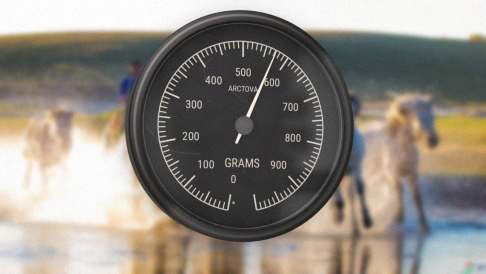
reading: g 570
